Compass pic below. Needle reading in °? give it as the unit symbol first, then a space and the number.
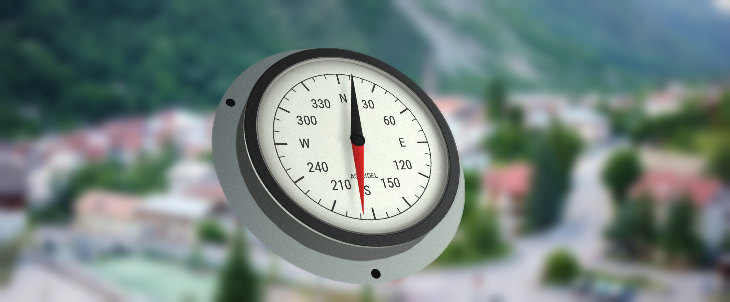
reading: ° 190
